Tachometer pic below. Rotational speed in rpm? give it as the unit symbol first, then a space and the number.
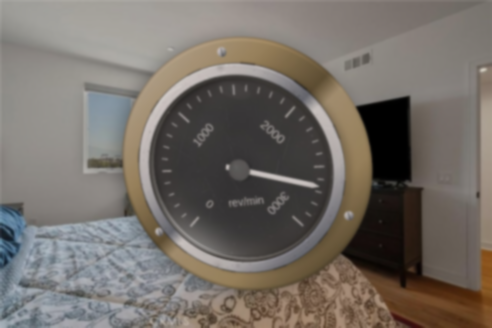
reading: rpm 2650
